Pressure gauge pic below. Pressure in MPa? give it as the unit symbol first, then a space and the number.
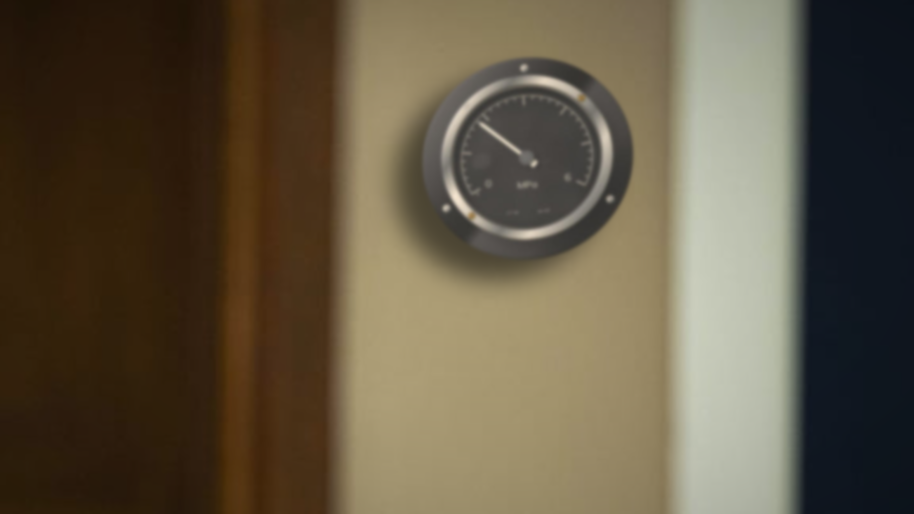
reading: MPa 1.8
